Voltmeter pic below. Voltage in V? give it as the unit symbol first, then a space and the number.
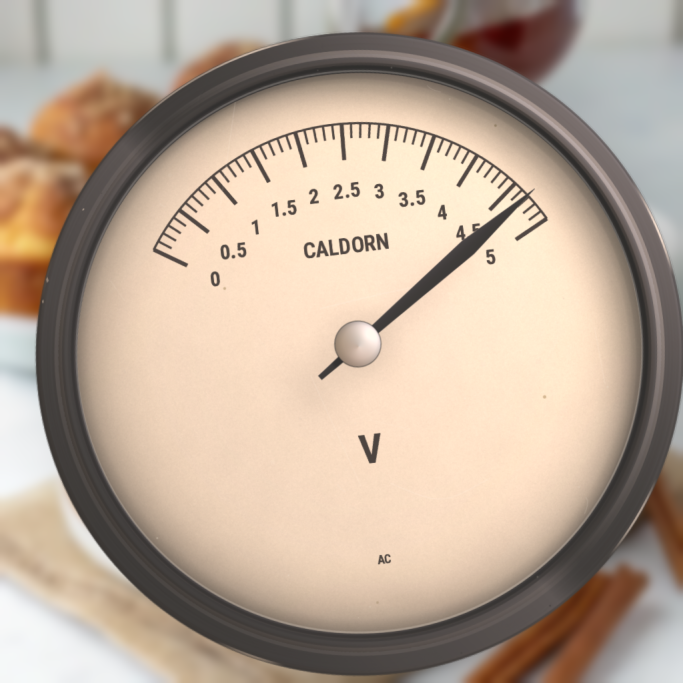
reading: V 4.7
